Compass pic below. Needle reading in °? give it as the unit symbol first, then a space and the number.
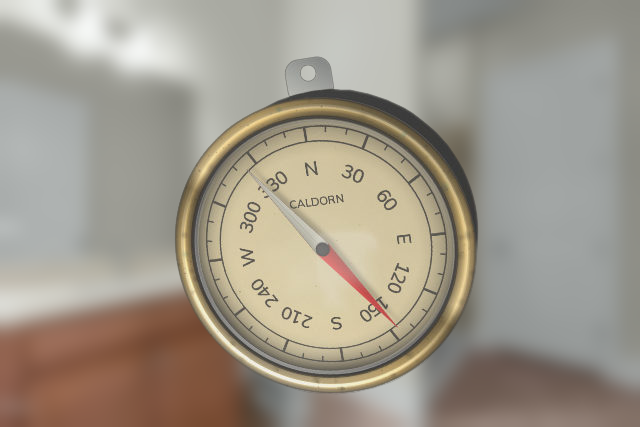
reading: ° 145
